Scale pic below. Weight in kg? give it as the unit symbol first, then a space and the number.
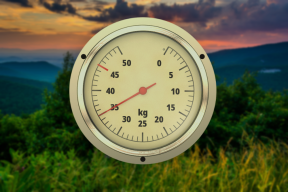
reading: kg 35
